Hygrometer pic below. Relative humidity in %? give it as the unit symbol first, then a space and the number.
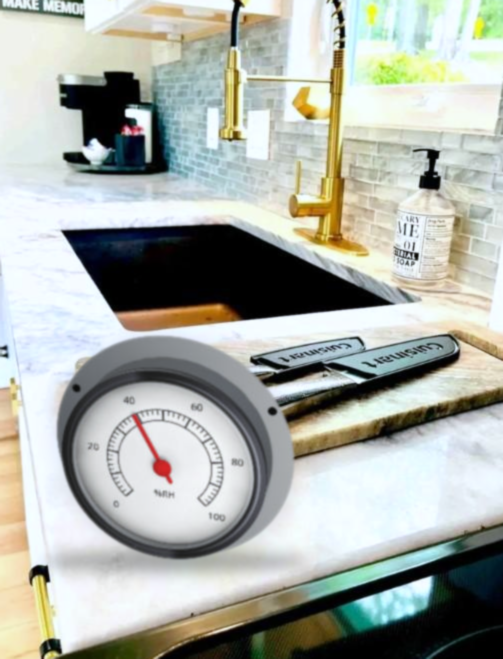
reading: % 40
